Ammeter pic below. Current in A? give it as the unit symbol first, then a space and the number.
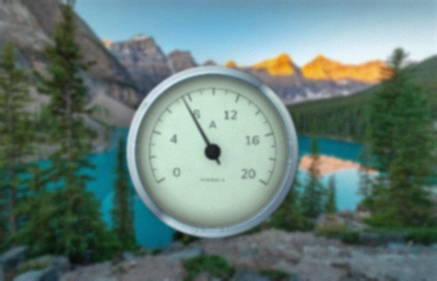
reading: A 7.5
